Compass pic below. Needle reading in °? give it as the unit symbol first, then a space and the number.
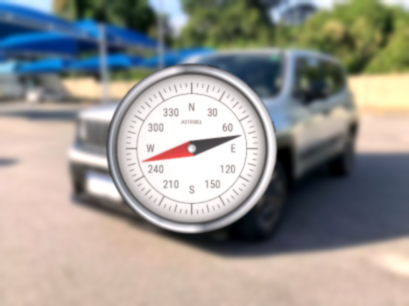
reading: ° 255
